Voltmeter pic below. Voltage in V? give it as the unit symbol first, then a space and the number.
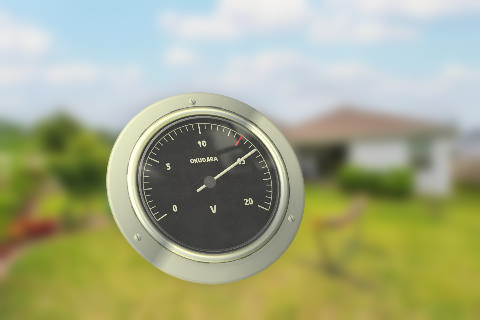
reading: V 15
